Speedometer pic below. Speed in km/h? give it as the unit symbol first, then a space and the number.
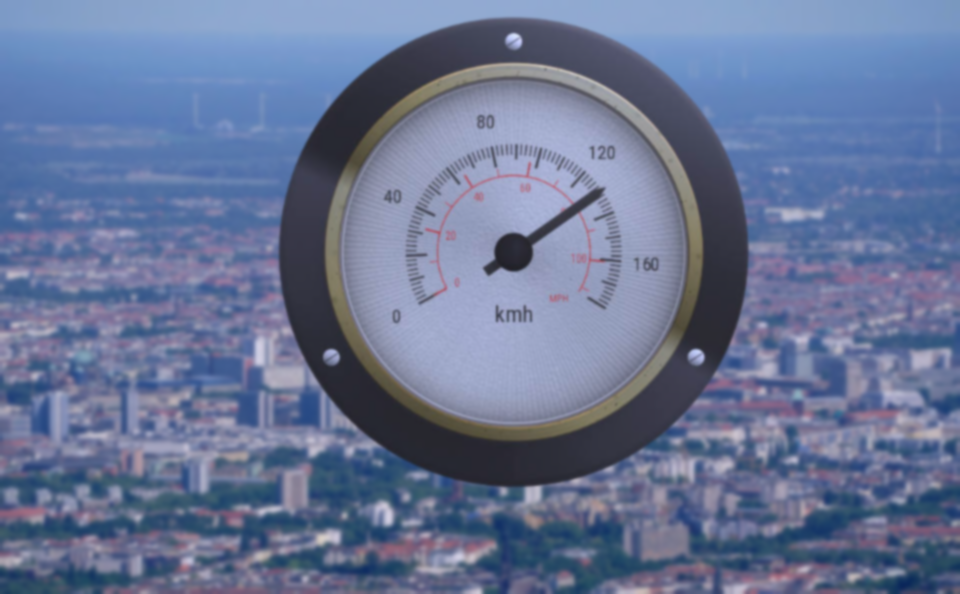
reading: km/h 130
